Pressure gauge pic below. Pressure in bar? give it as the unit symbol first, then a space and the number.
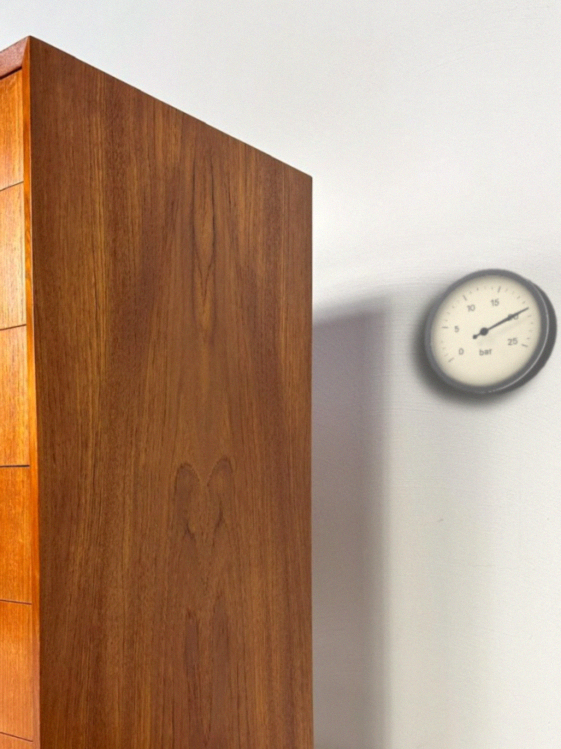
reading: bar 20
